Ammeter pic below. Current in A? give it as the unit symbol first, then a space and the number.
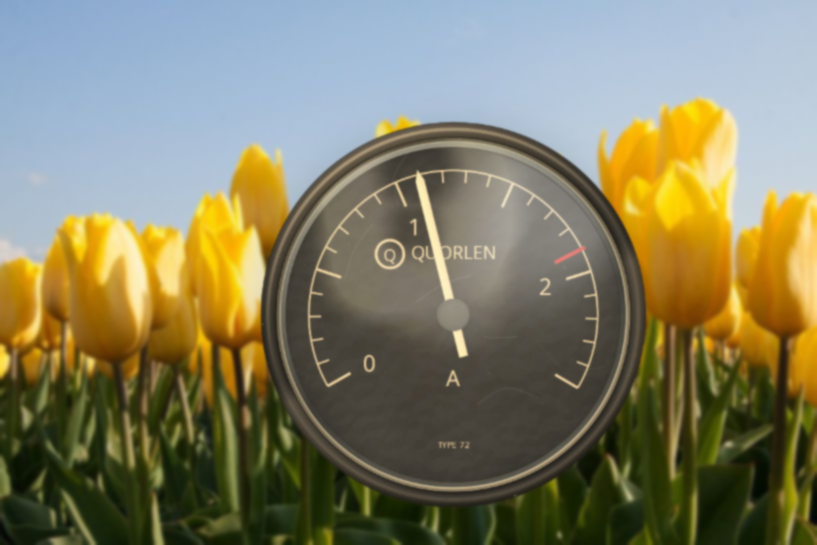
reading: A 1.1
